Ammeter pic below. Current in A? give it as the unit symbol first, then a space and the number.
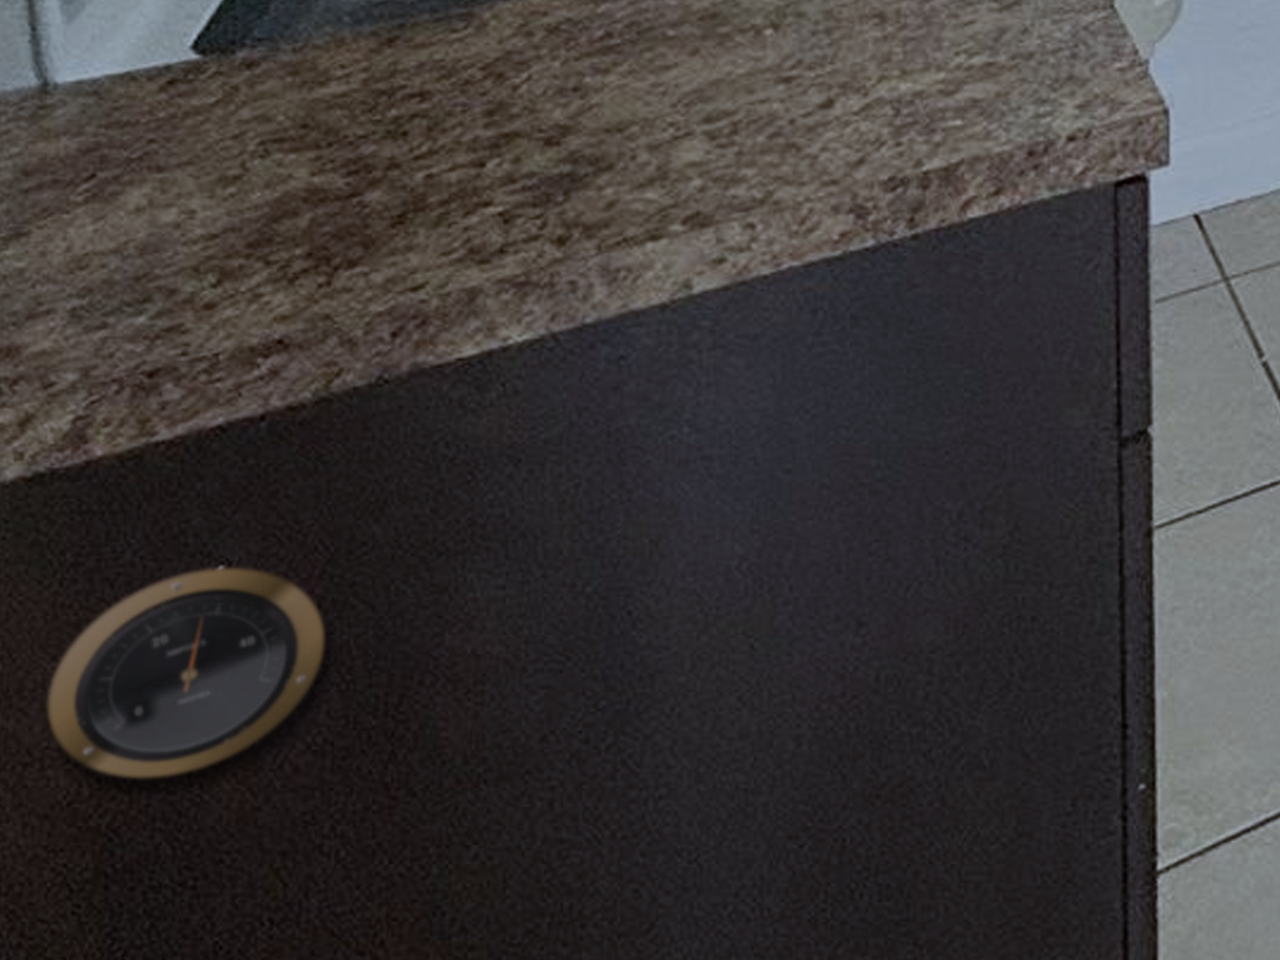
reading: A 28
